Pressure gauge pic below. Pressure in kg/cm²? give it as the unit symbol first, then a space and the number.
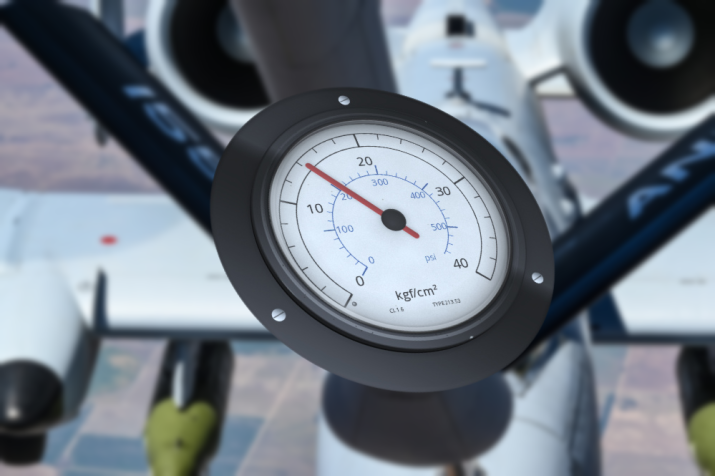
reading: kg/cm² 14
